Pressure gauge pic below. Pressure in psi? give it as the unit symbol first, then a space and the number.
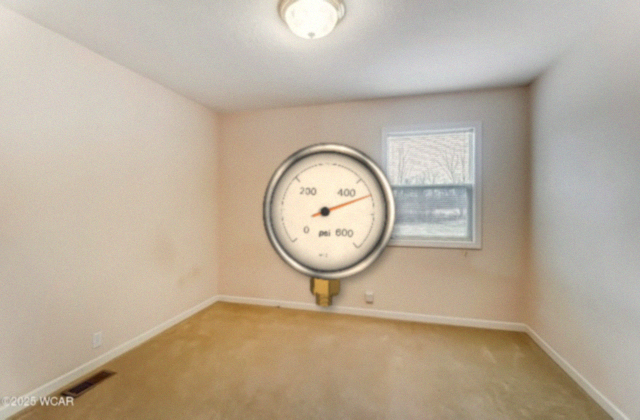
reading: psi 450
